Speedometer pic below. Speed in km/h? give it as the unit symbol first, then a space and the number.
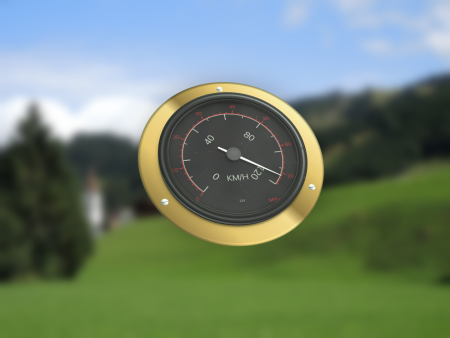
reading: km/h 115
